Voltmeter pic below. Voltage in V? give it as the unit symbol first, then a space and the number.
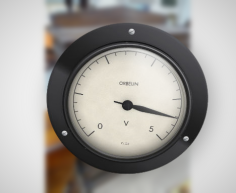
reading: V 4.4
